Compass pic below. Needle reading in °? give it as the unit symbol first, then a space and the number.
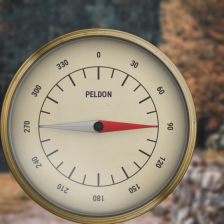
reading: ° 90
